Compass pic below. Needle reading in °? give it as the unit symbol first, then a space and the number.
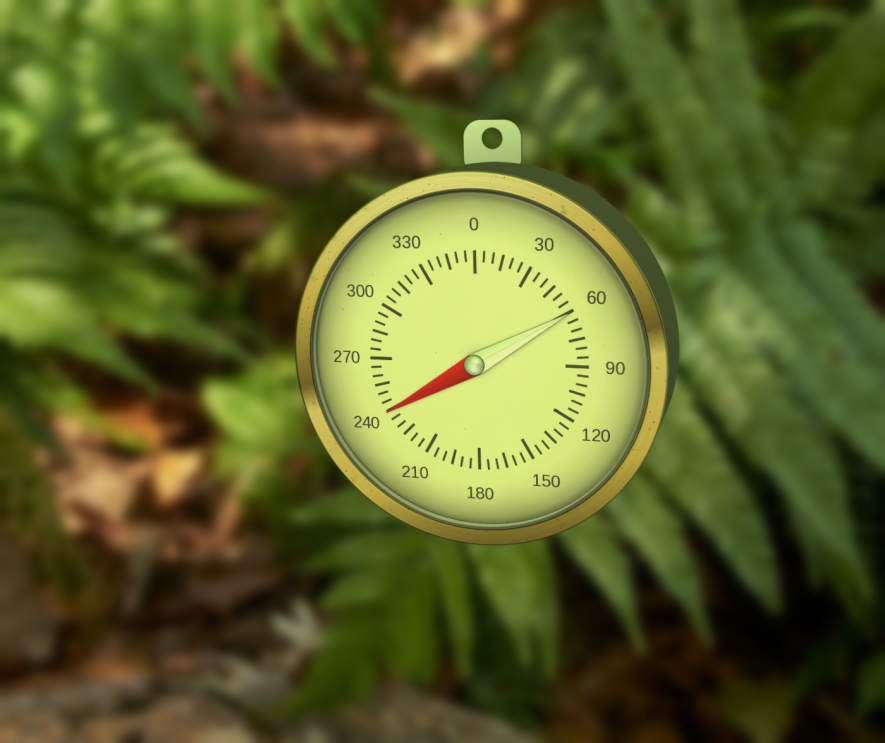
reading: ° 240
